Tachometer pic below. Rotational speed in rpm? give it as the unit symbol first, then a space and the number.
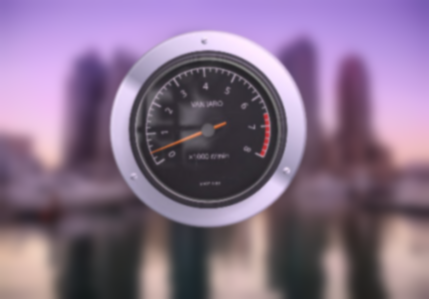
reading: rpm 400
